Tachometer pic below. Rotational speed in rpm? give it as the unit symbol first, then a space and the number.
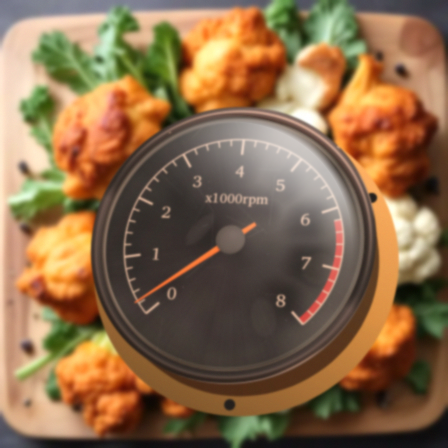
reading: rpm 200
